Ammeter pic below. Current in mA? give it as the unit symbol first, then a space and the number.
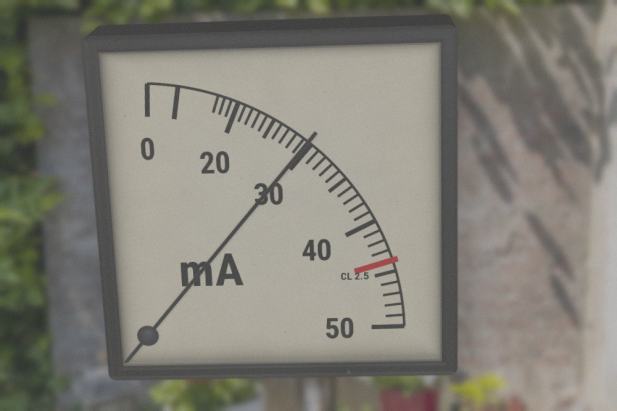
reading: mA 29.5
